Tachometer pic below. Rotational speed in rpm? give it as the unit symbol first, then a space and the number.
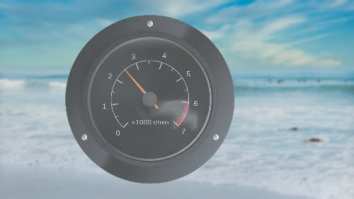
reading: rpm 2500
